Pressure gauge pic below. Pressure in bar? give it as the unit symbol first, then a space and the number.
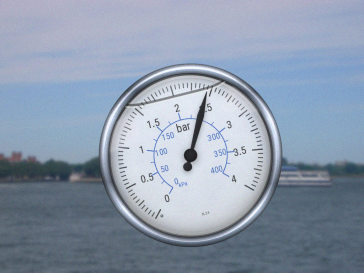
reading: bar 2.45
